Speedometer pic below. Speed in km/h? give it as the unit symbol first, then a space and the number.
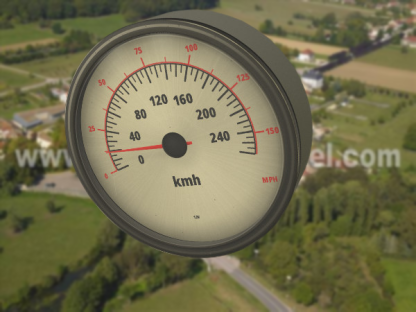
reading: km/h 20
